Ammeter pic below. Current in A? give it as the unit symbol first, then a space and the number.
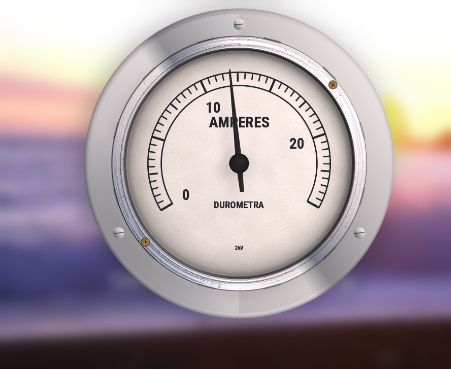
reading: A 12
